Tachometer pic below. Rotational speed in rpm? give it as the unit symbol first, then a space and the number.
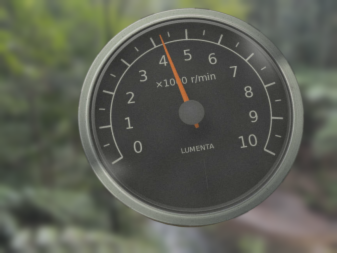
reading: rpm 4250
